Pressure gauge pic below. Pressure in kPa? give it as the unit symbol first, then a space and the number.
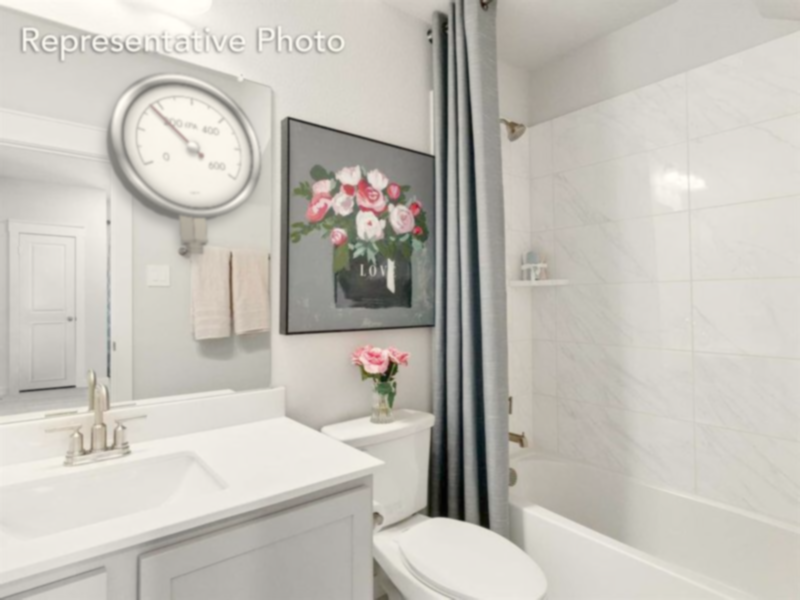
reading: kPa 175
